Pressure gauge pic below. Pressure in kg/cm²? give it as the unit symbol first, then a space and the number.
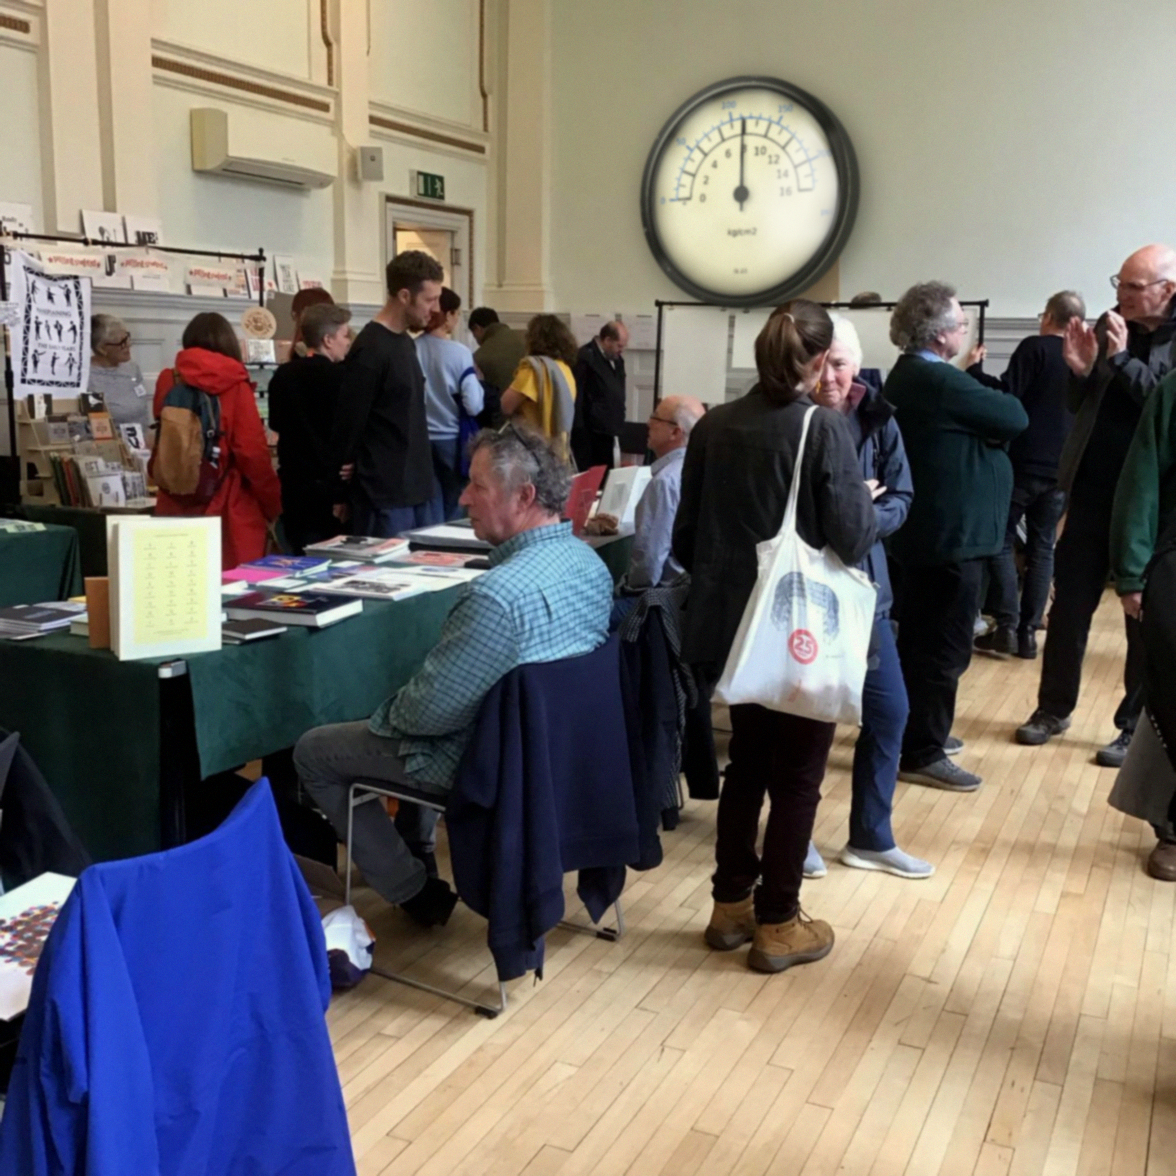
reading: kg/cm² 8
